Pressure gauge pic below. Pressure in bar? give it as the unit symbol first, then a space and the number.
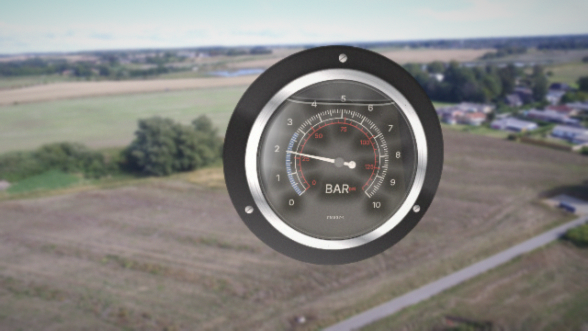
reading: bar 2
